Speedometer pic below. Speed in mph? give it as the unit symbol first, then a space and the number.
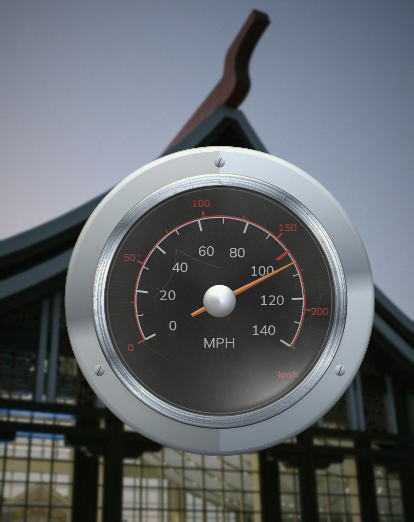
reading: mph 105
